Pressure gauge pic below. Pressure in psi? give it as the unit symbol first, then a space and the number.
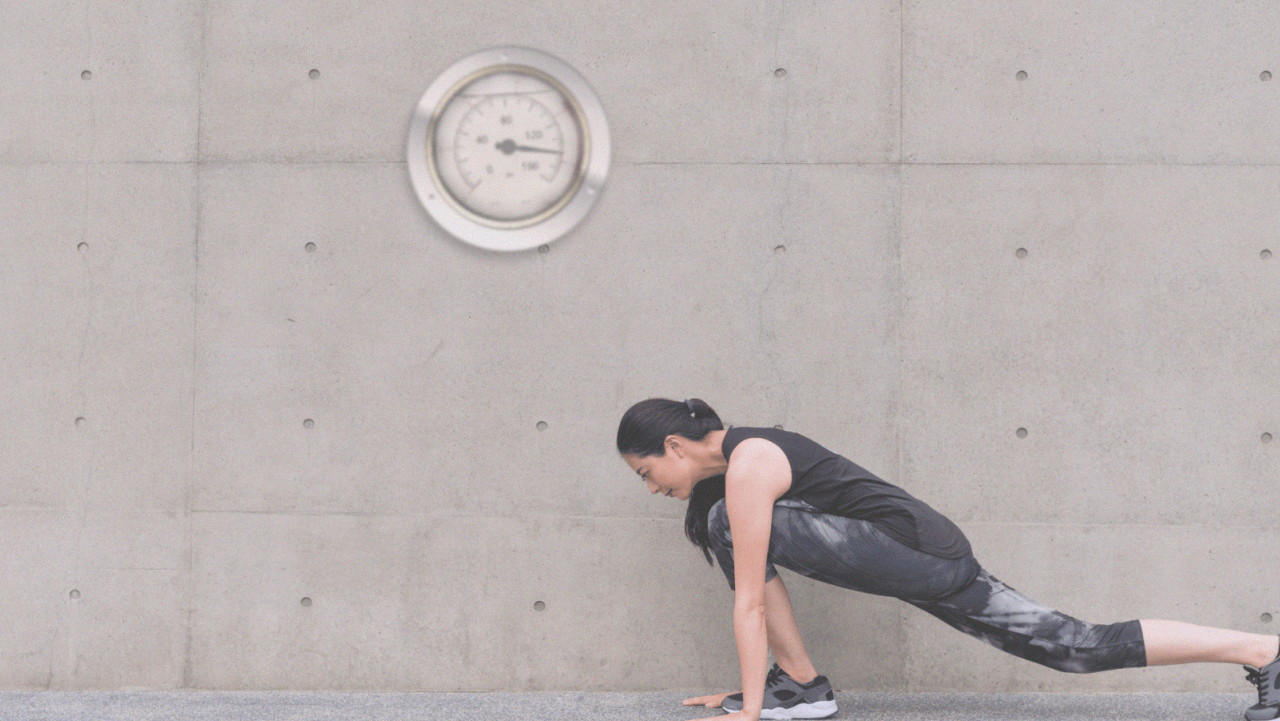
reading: psi 140
